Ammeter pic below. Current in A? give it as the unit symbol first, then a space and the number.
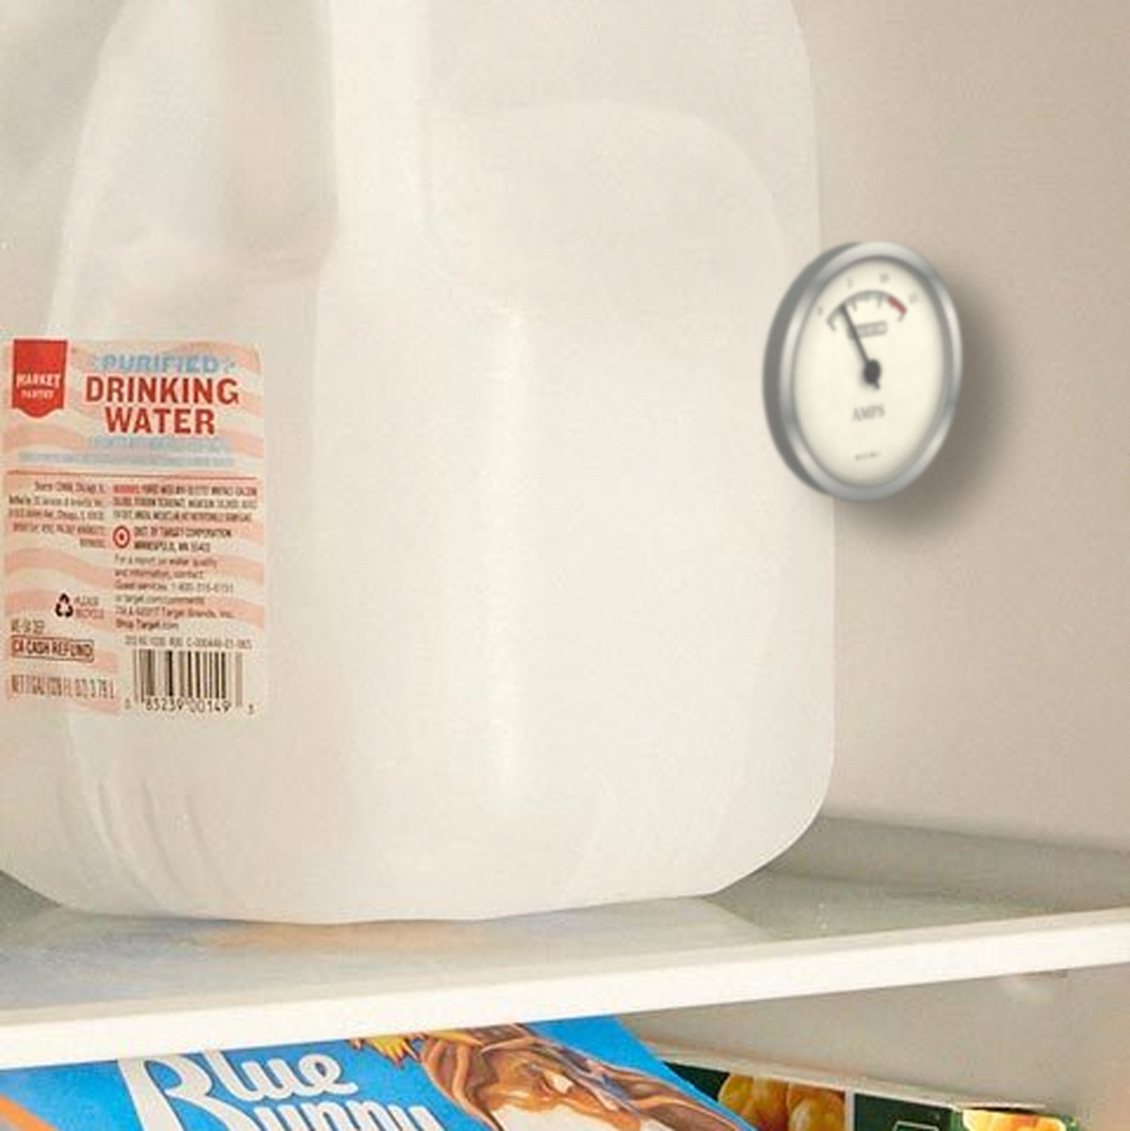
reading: A 2.5
